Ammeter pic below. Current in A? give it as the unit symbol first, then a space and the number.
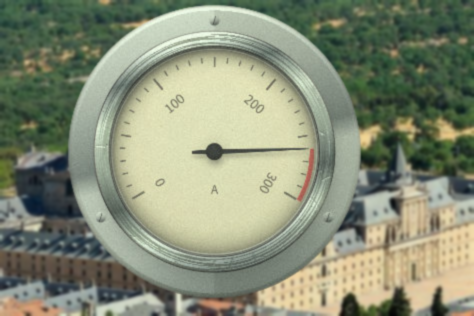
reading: A 260
